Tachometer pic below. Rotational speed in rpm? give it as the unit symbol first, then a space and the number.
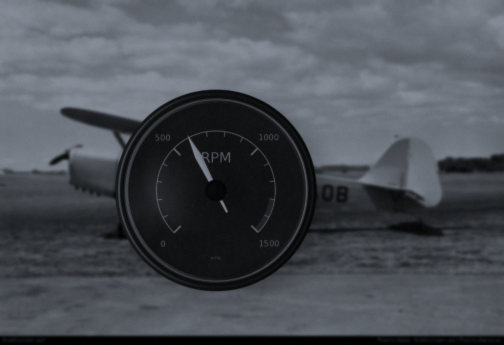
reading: rpm 600
